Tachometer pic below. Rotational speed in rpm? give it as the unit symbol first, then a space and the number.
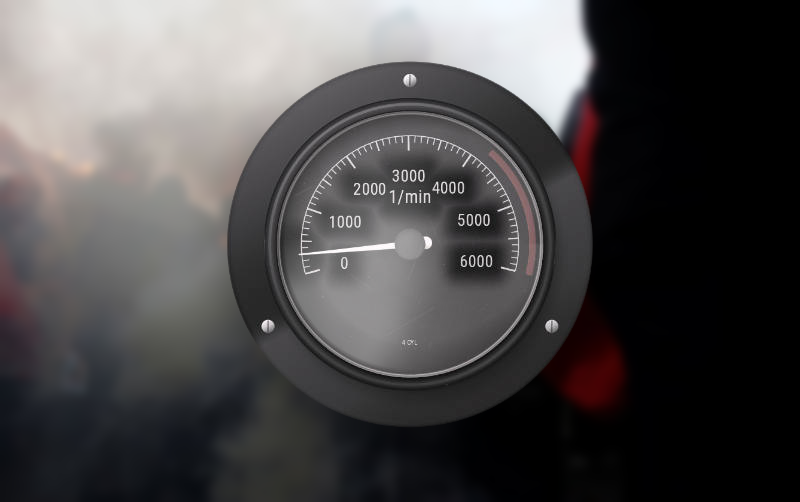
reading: rpm 300
